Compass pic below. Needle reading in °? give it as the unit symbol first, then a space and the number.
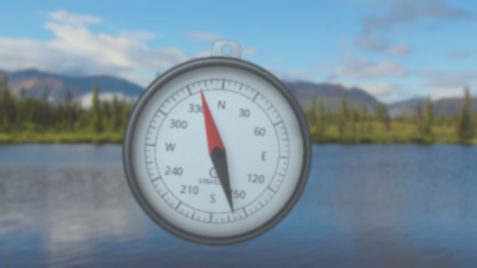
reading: ° 340
